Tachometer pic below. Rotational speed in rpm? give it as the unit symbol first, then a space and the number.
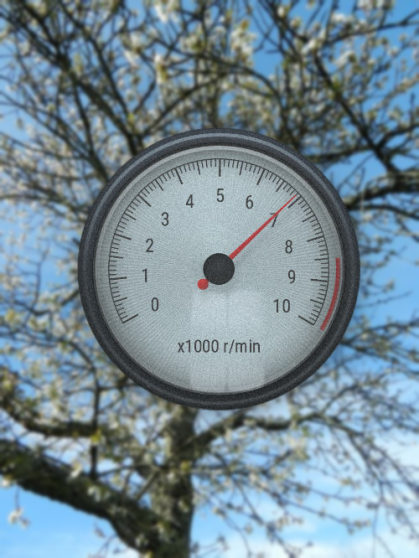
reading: rpm 6900
